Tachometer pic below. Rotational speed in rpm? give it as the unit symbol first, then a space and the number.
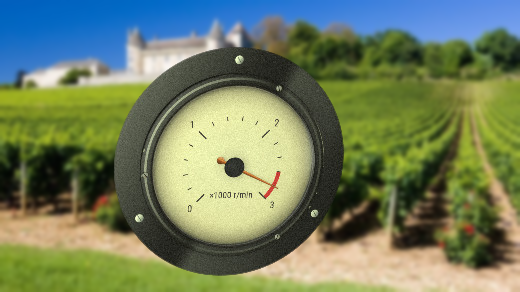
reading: rpm 2800
